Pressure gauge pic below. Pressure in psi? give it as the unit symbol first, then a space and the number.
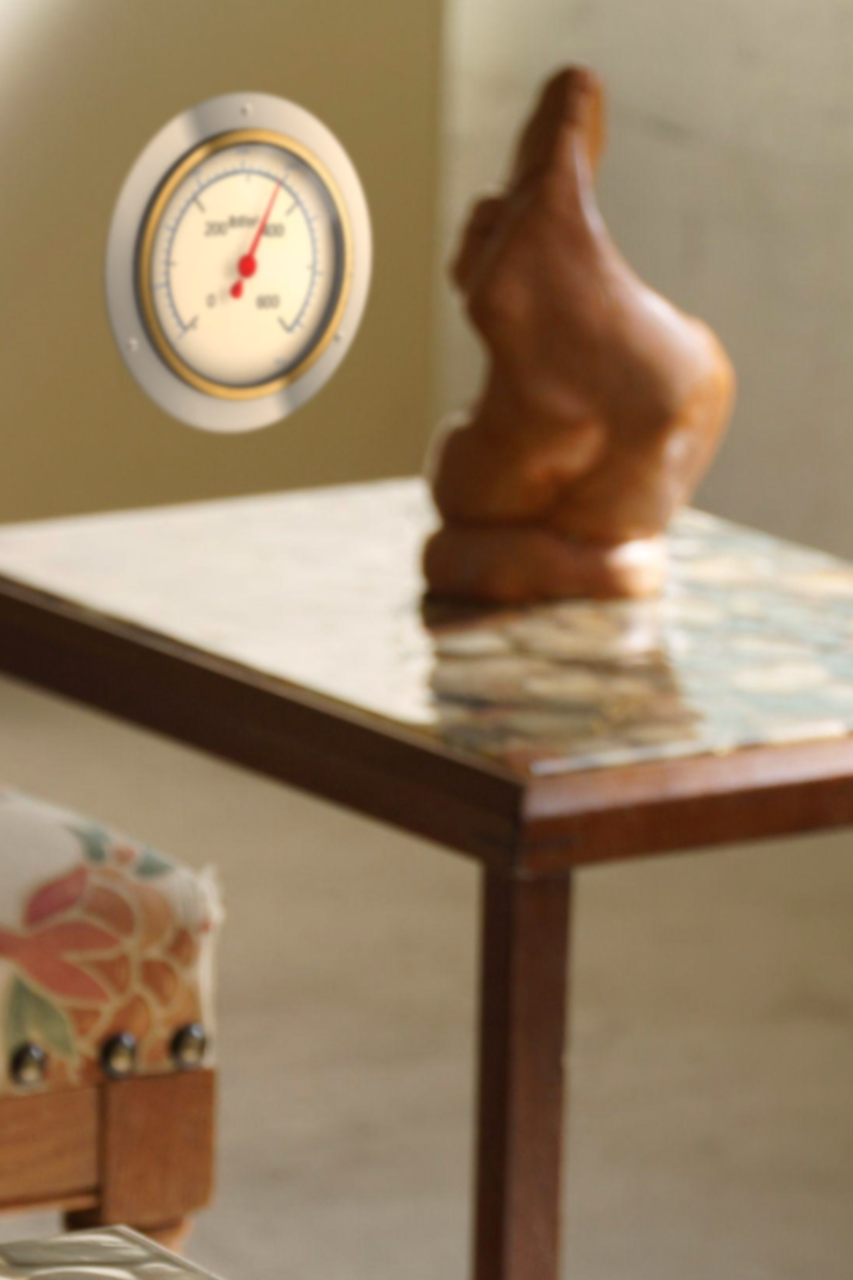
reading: psi 350
